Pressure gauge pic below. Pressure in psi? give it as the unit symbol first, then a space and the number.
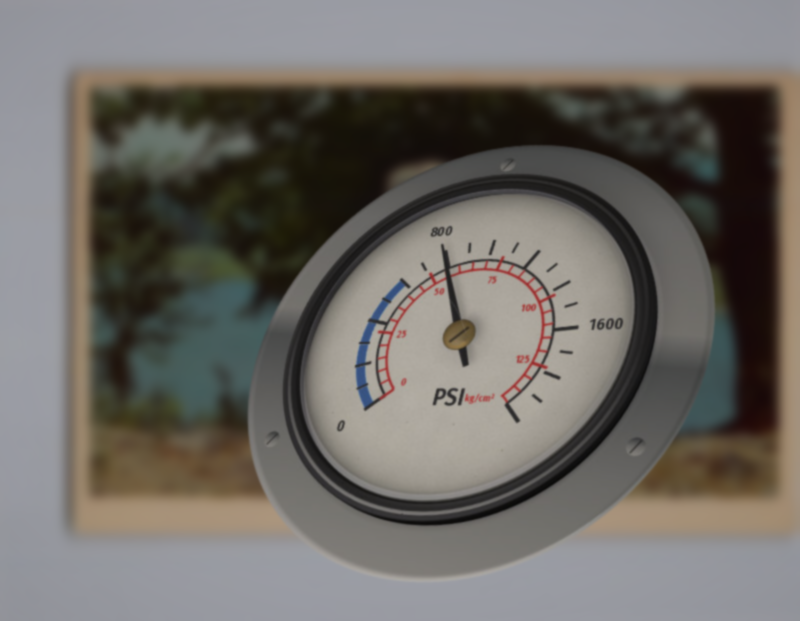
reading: psi 800
